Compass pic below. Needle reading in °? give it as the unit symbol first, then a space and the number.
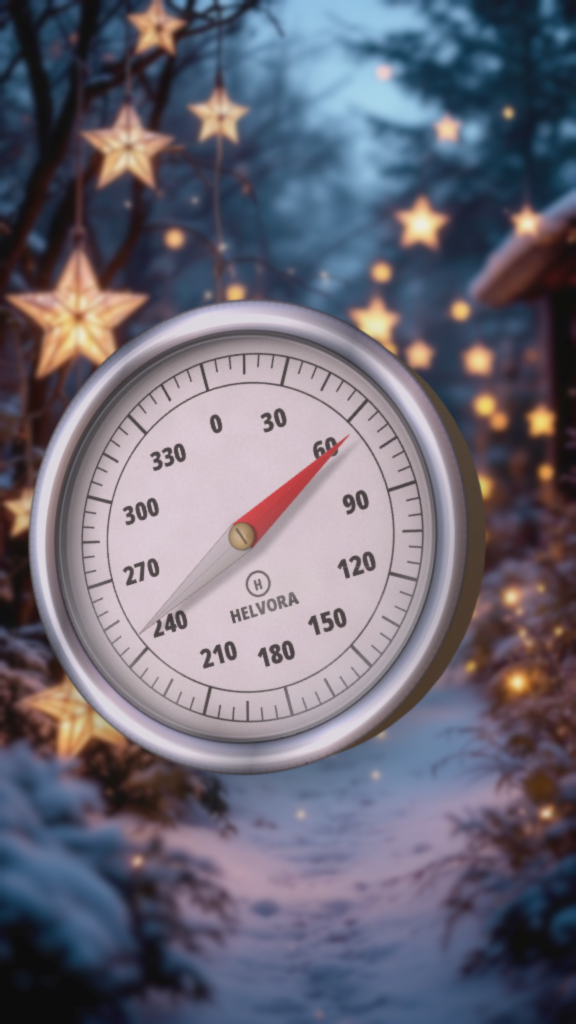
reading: ° 65
